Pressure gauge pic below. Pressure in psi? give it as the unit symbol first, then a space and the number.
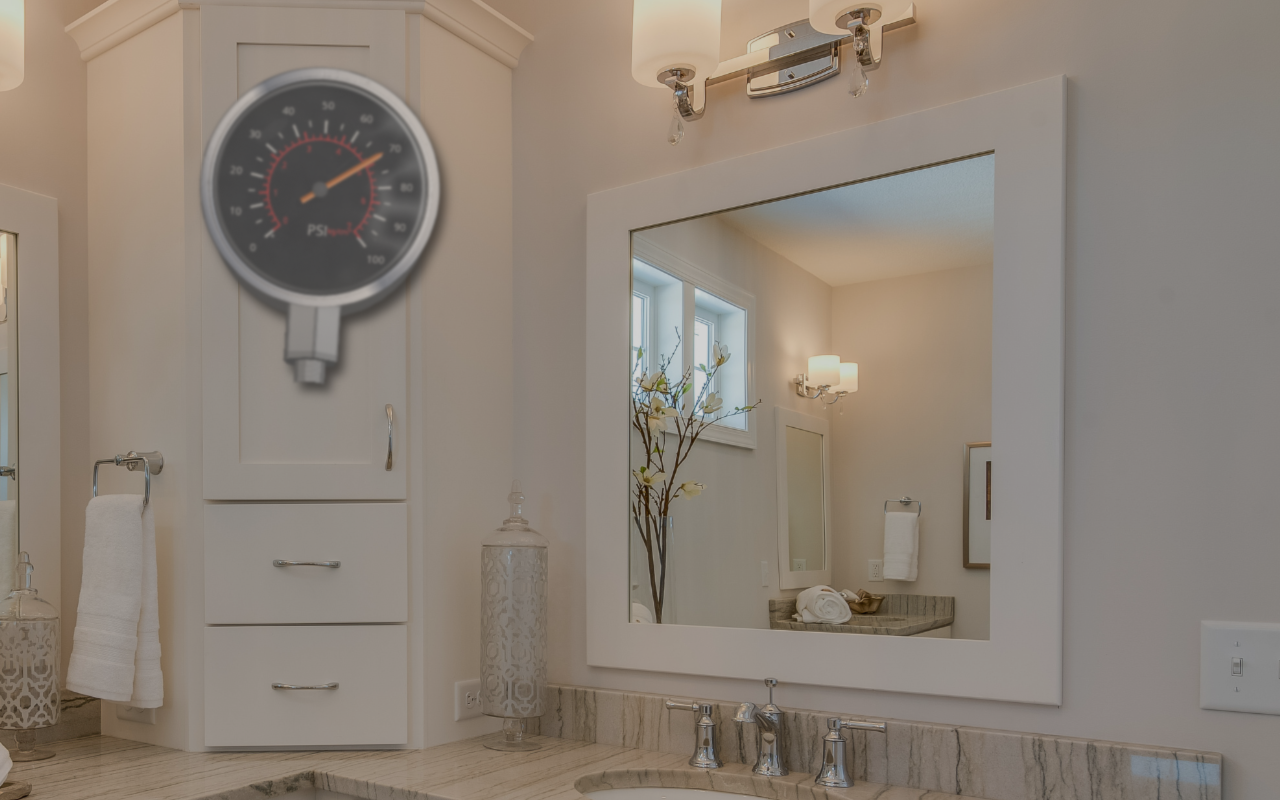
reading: psi 70
